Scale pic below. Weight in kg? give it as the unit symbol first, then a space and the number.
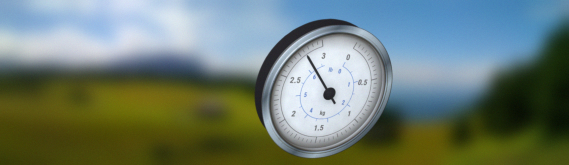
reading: kg 2.8
